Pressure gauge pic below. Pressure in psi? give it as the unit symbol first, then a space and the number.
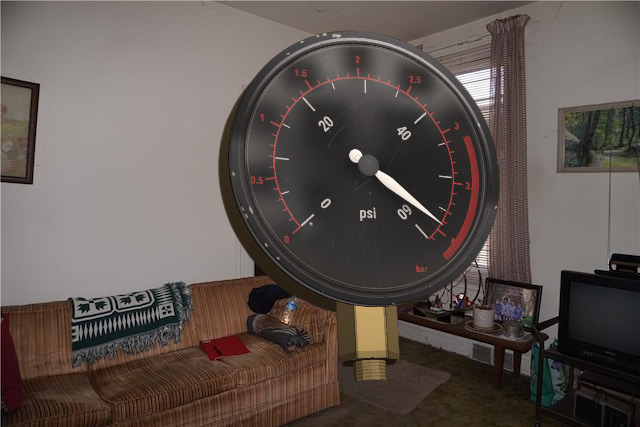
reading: psi 57.5
